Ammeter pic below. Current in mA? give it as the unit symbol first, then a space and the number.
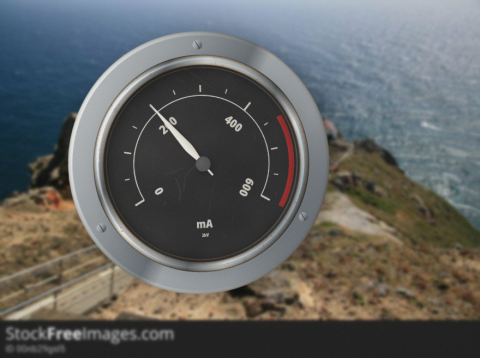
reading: mA 200
